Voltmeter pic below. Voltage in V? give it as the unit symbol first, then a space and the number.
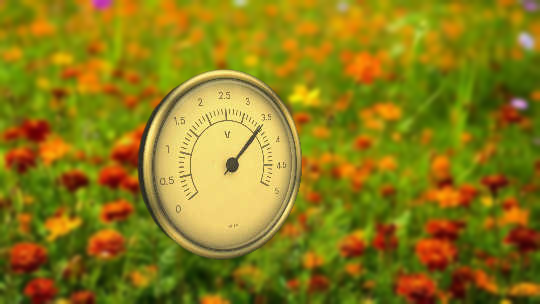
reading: V 3.5
